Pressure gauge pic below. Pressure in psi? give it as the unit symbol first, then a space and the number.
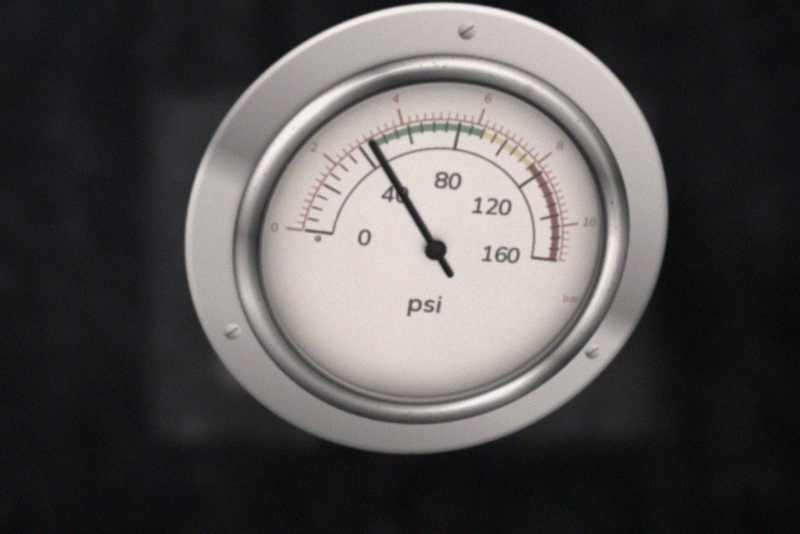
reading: psi 45
